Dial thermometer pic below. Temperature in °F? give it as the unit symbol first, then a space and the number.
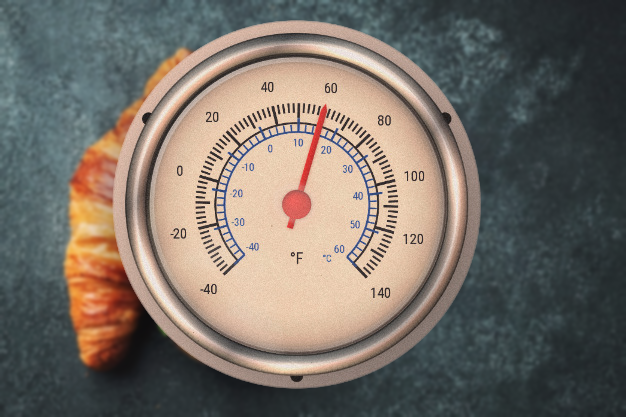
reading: °F 60
